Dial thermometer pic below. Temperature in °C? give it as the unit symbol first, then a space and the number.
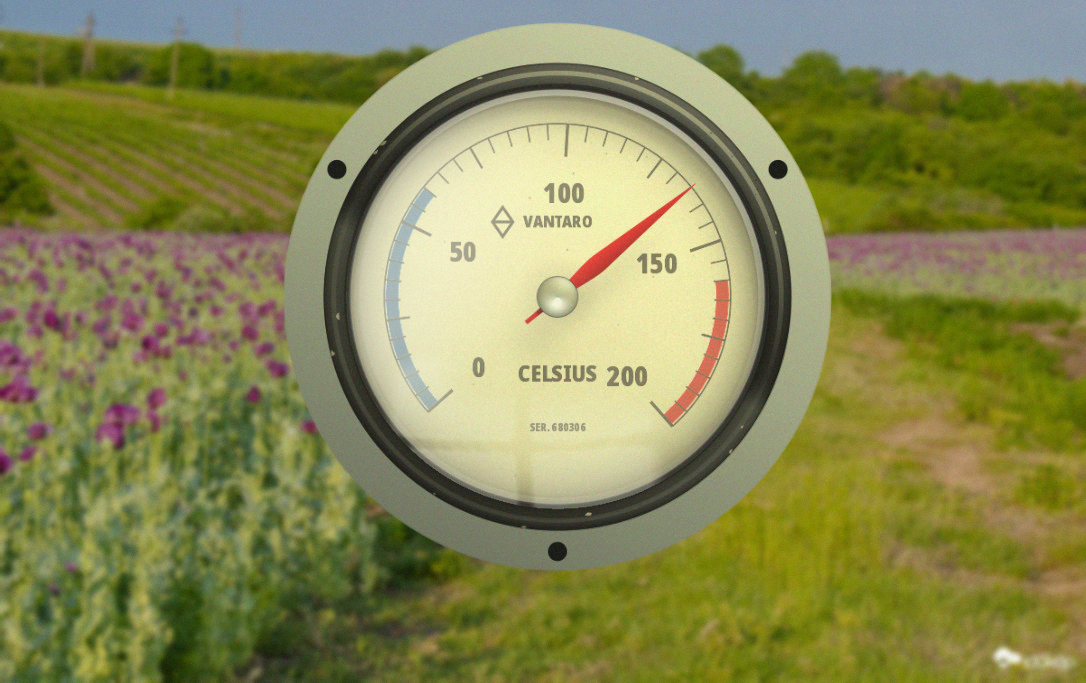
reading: °C 135
